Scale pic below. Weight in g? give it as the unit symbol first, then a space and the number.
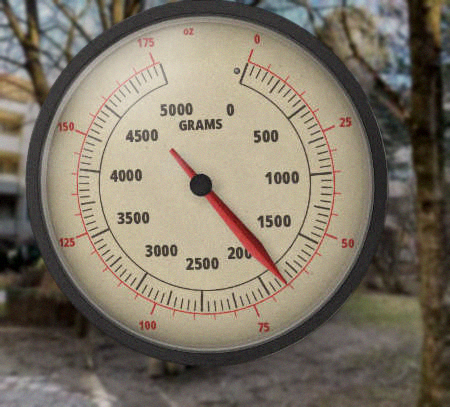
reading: g 1850
